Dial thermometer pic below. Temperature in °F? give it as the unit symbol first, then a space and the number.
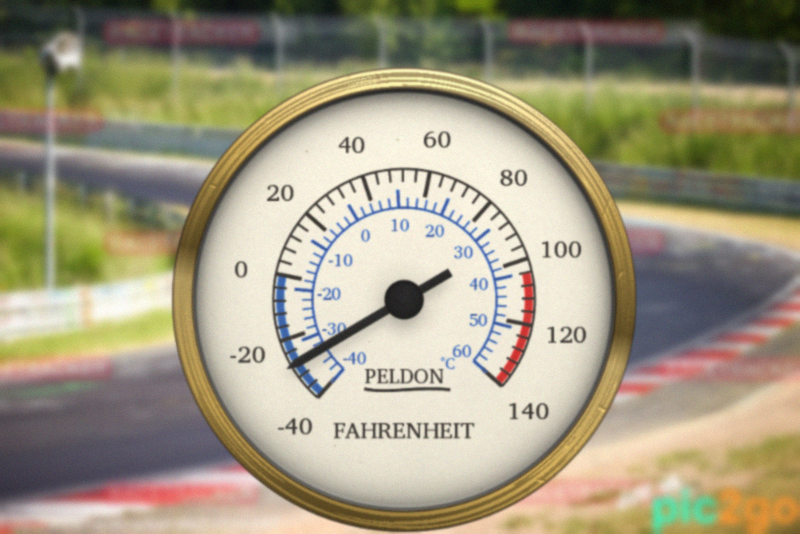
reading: °F -28
